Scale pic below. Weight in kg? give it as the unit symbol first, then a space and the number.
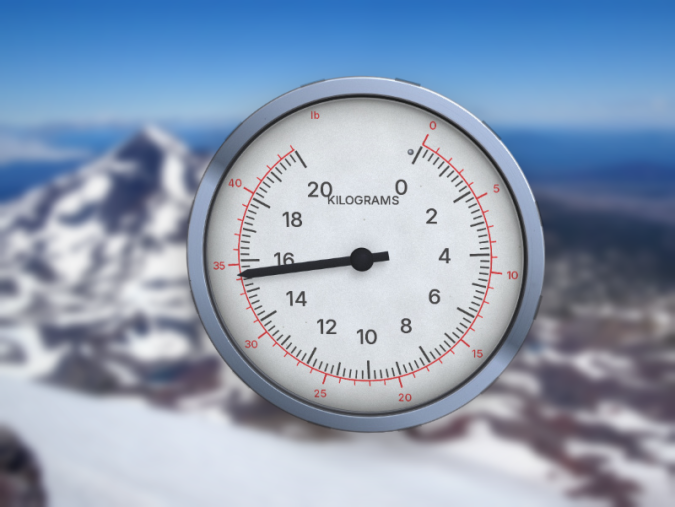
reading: kg 15.6
